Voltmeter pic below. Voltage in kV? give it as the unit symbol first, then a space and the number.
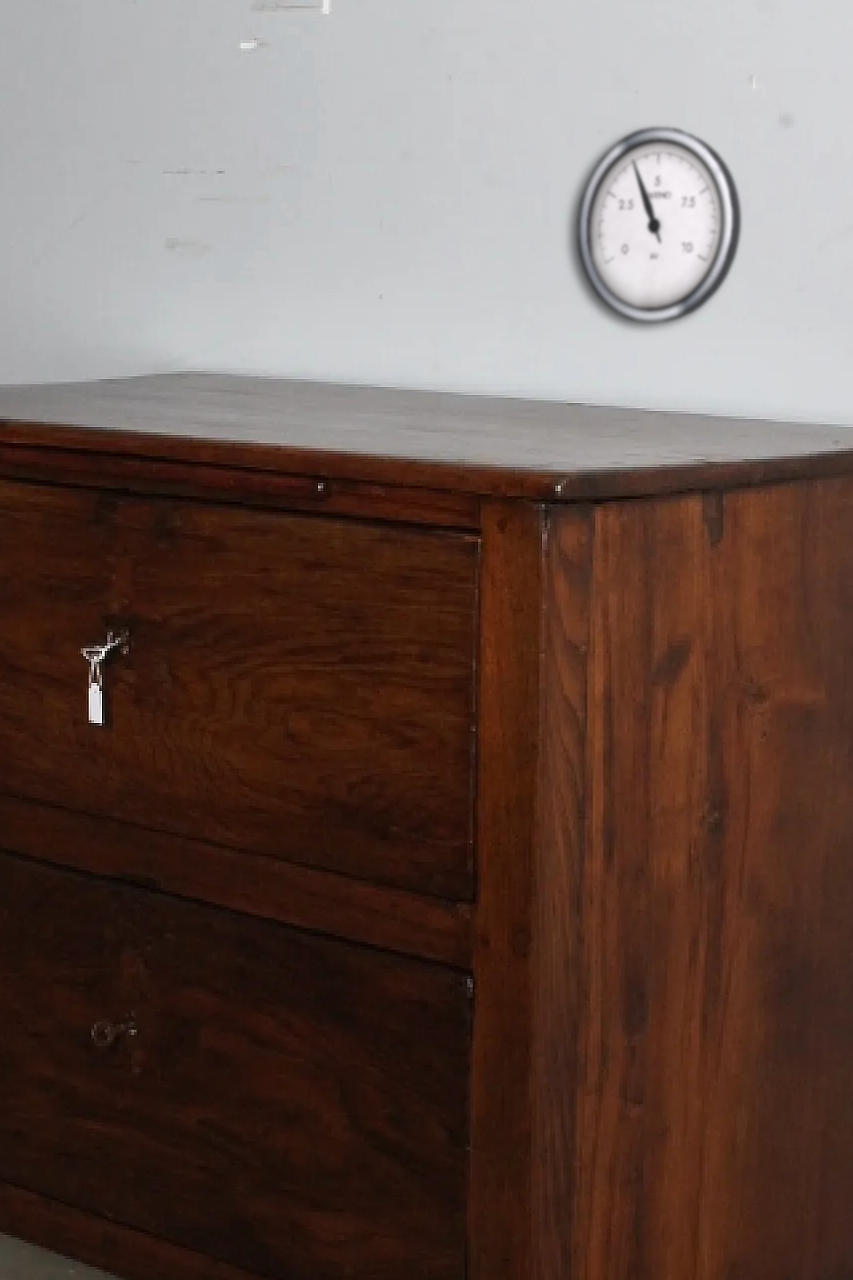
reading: kV 4
